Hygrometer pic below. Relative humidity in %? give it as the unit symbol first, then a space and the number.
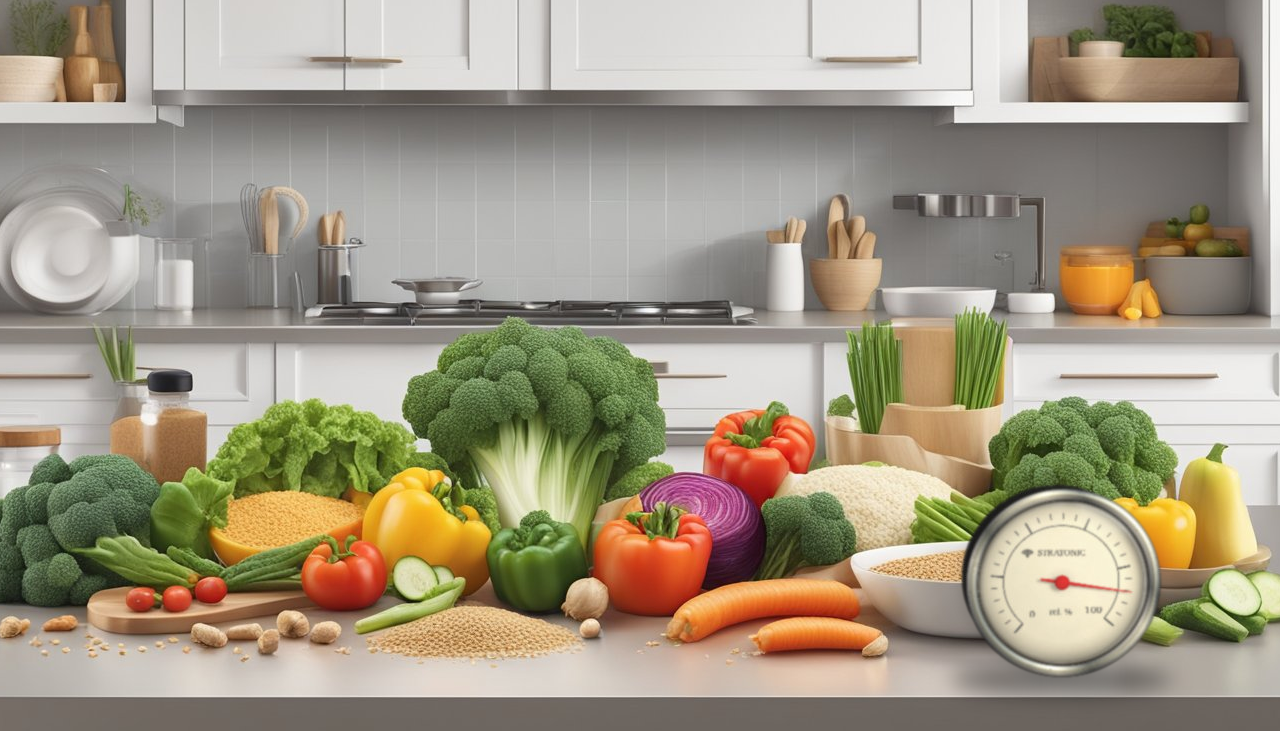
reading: % 88
